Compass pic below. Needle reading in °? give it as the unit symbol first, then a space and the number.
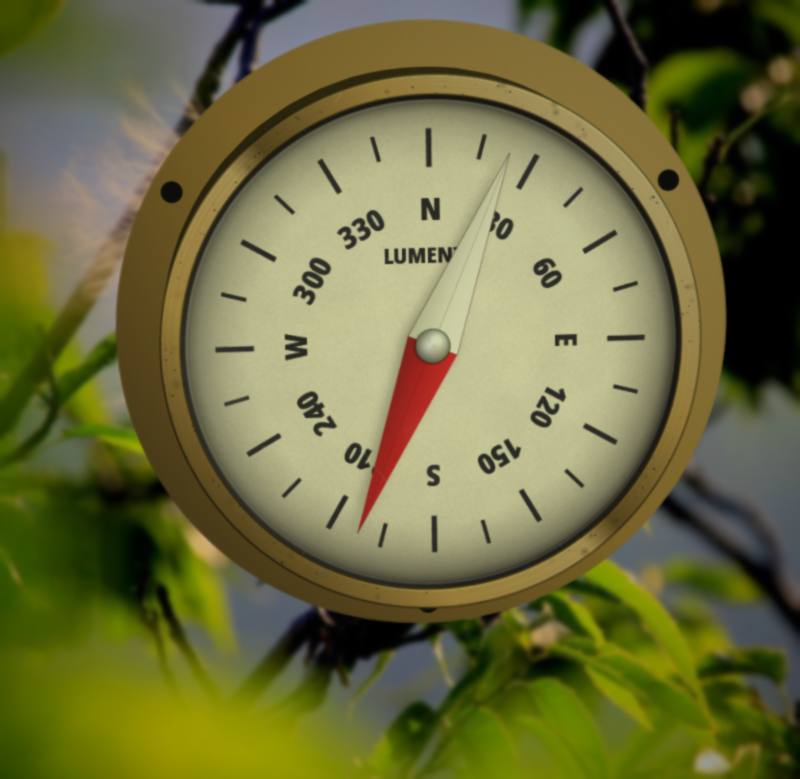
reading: ° 202.5
